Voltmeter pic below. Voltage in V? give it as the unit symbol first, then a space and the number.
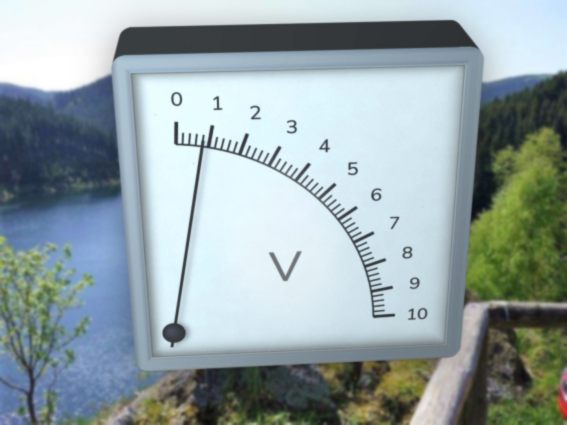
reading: V 0.8
